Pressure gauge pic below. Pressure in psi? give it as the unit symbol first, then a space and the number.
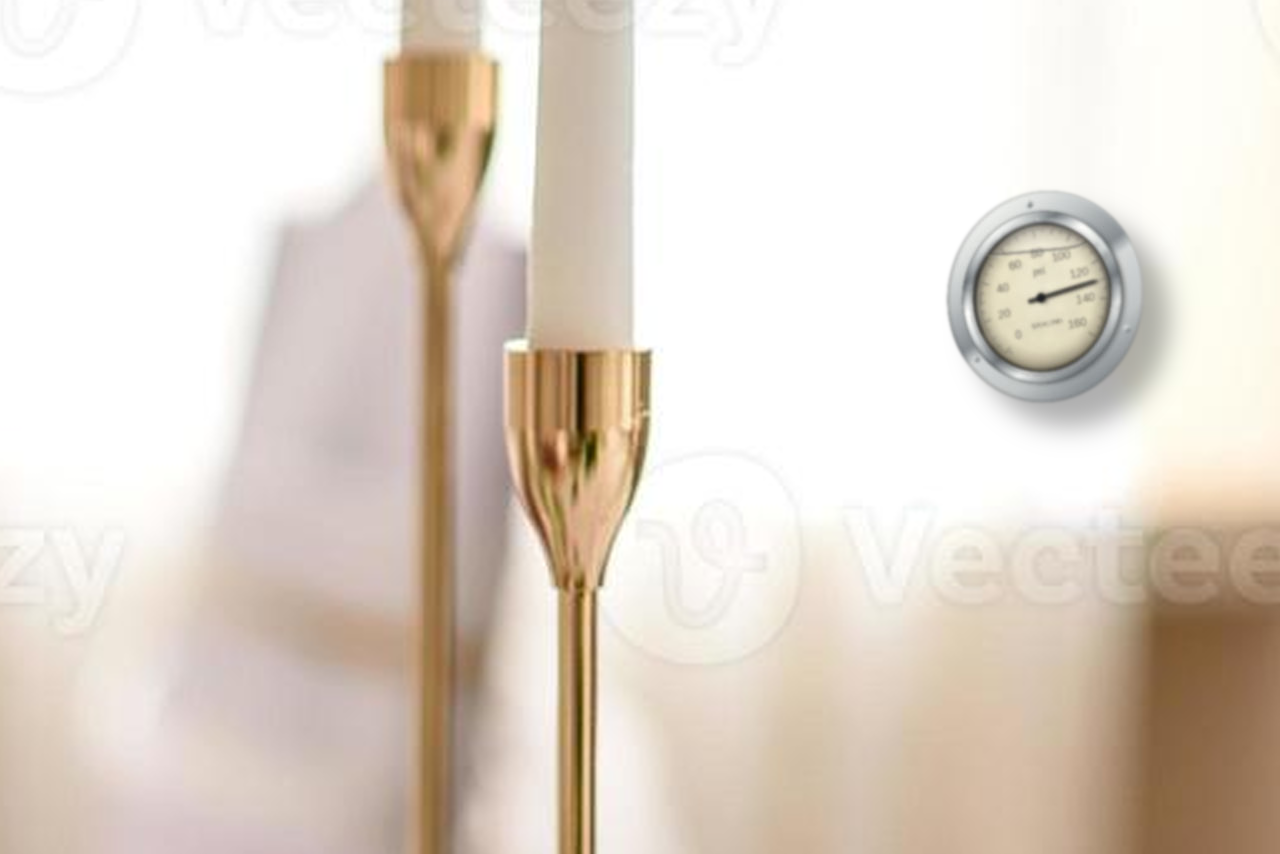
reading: psi 130
